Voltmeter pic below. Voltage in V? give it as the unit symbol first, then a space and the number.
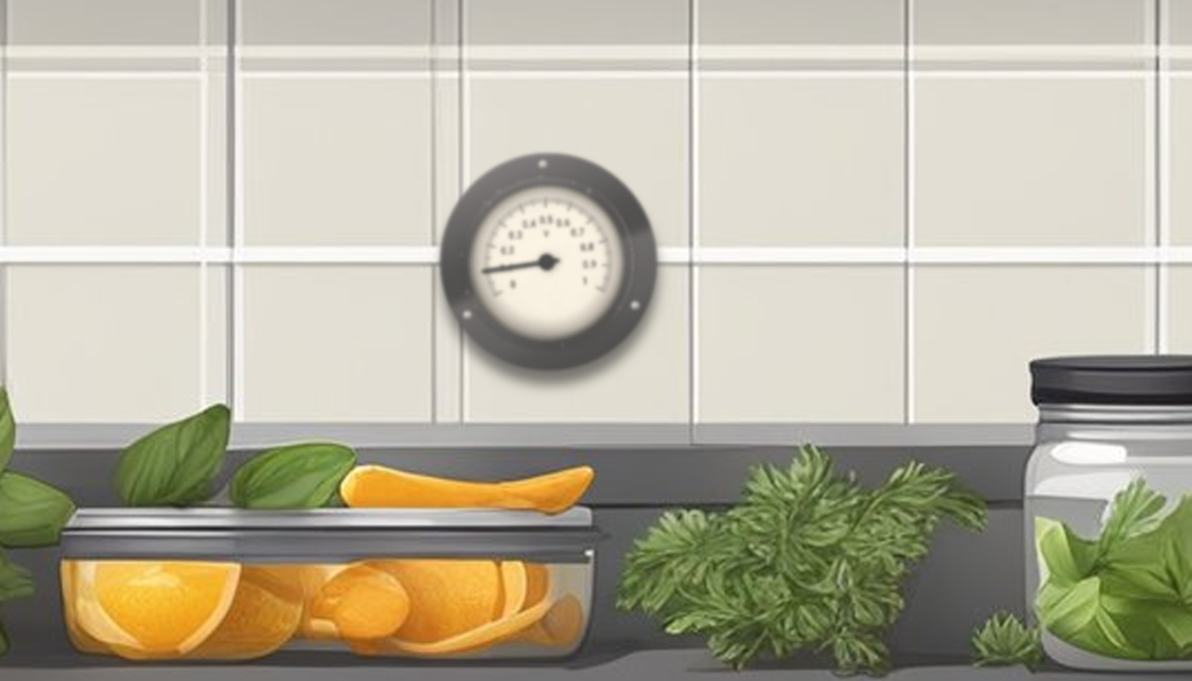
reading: V 0.1
